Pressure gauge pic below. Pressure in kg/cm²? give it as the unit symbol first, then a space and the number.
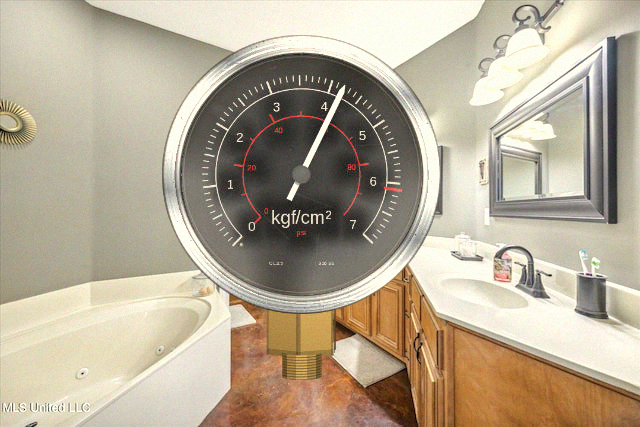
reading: kg/cm² 4.2
